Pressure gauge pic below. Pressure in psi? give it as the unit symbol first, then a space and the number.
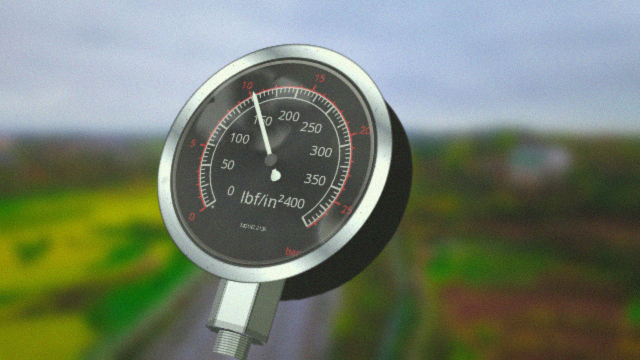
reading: psi 150
